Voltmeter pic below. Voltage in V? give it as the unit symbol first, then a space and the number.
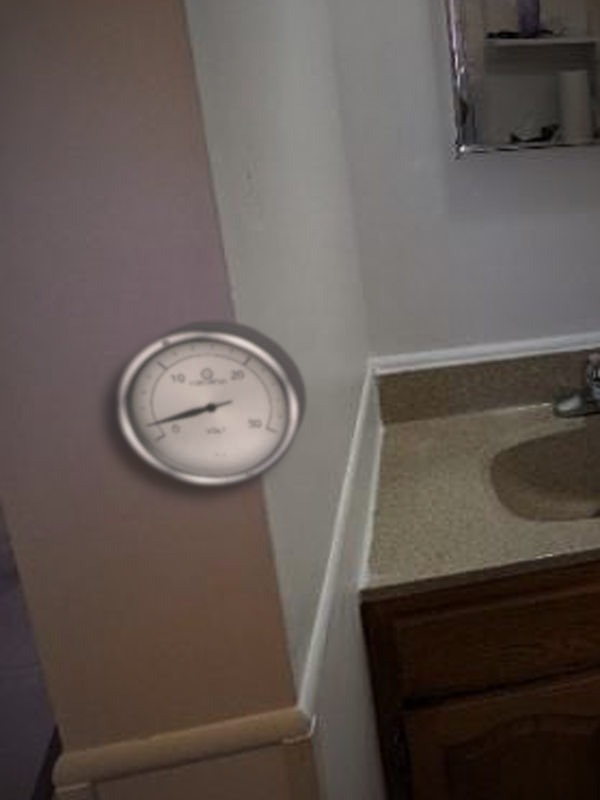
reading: V 2
